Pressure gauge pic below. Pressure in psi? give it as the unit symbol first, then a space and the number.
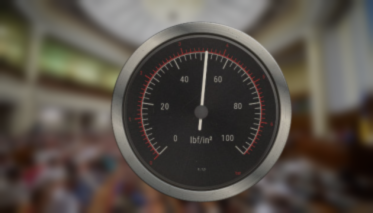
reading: psi 52
